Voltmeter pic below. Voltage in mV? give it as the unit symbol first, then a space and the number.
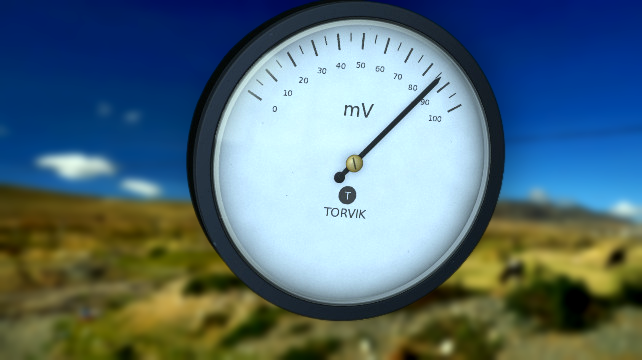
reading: mV 85
